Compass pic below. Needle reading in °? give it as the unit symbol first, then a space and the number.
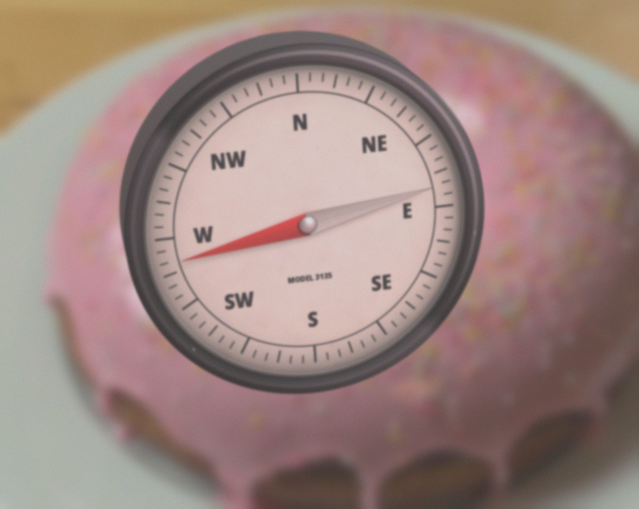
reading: ° 260
